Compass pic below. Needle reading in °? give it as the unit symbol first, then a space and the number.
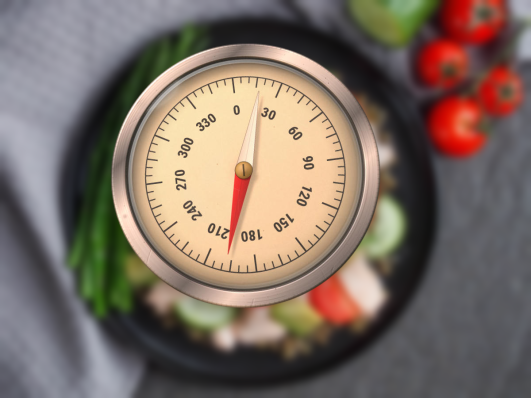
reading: ° 197.5
